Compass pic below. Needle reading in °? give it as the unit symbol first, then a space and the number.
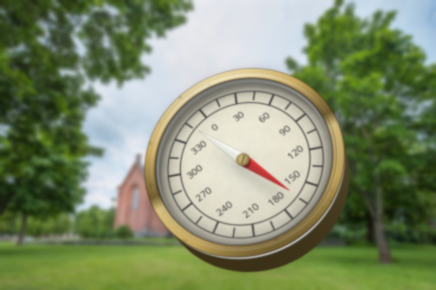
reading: ° 165
